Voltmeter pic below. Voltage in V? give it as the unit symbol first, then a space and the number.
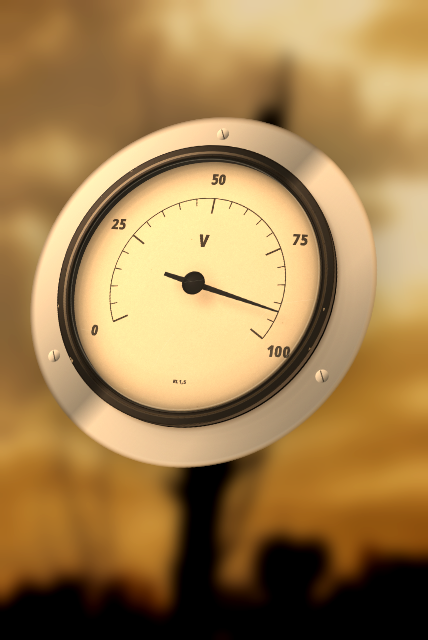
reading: V 92.5
